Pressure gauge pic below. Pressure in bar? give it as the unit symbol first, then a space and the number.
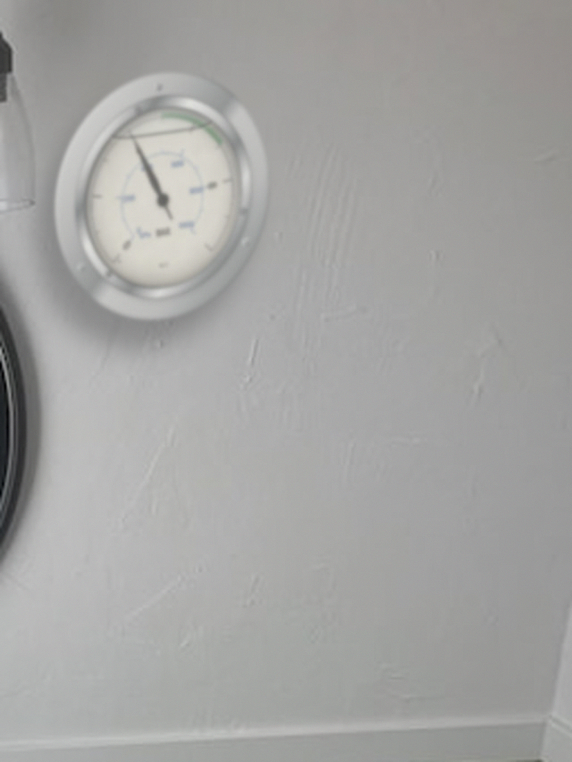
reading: bar 4
